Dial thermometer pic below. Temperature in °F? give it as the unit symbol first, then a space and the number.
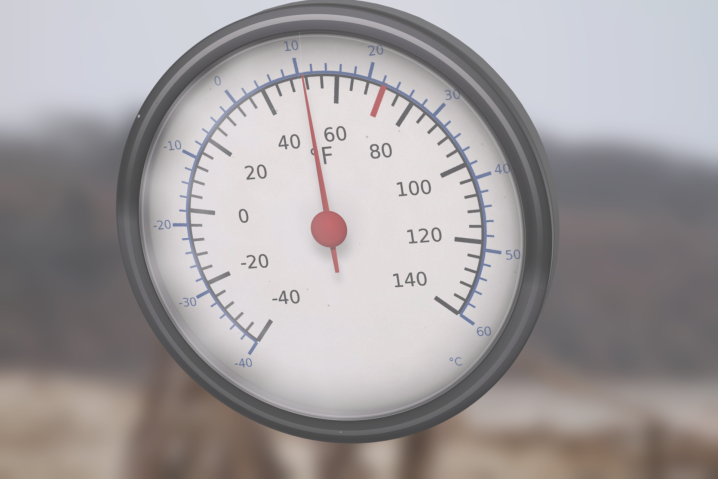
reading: °F 52
